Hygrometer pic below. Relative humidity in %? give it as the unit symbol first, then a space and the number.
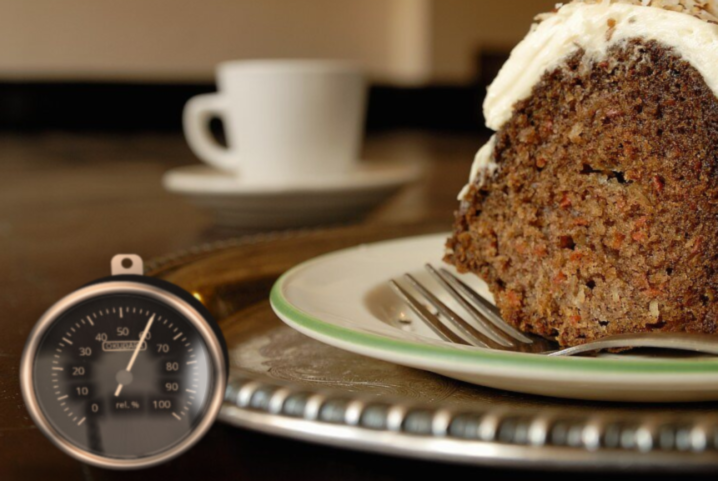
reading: % 60
